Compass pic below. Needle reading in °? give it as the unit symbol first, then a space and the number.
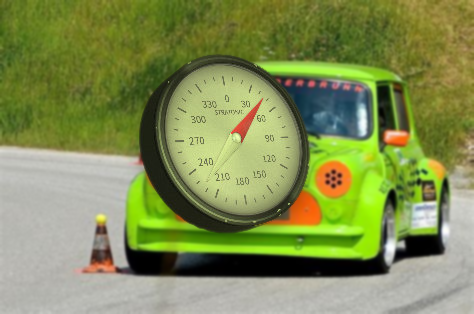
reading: ° 45
